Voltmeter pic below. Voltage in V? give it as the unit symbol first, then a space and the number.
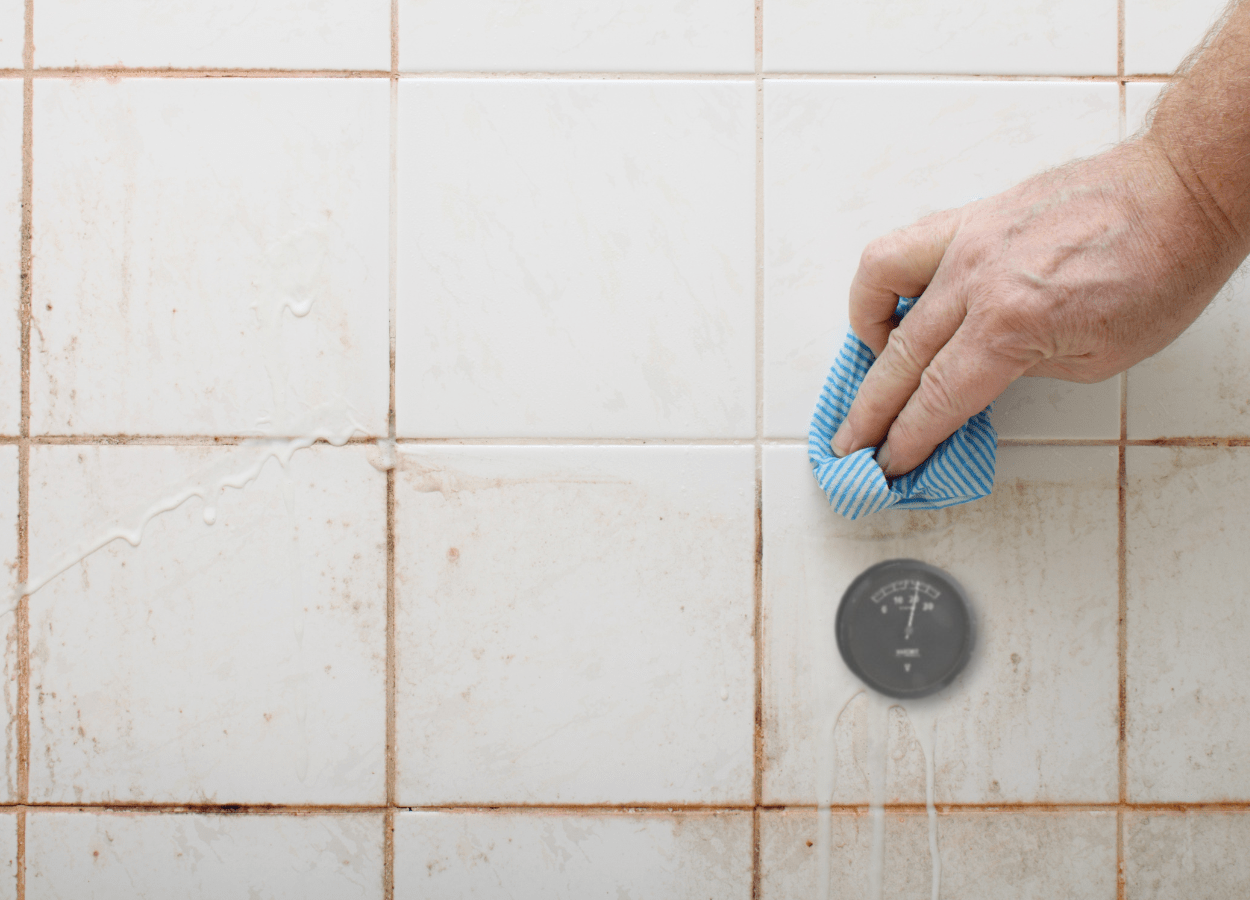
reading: V 20
